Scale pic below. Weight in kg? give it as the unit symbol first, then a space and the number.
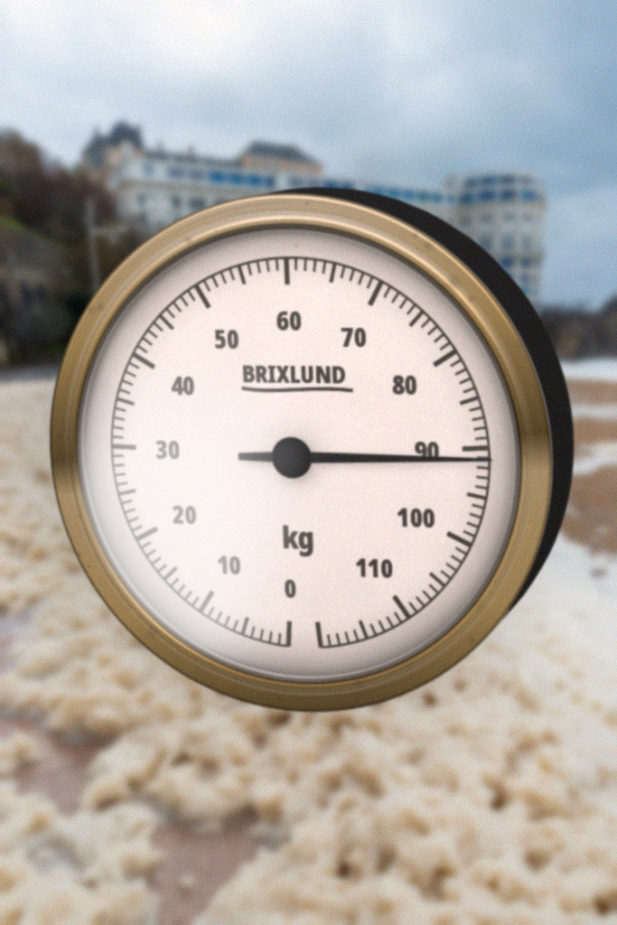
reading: kg 91
